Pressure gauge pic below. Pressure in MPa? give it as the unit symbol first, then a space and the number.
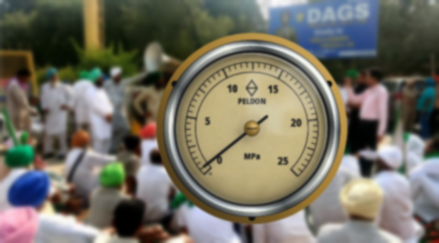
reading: MPa 0.5
